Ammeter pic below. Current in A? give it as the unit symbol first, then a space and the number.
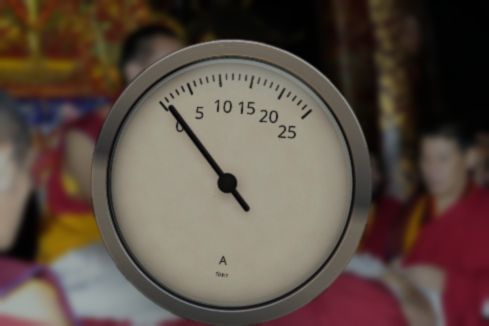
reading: A 1
